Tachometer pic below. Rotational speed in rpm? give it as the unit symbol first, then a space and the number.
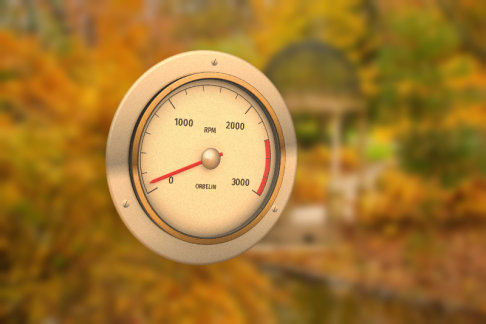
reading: rpm 100
